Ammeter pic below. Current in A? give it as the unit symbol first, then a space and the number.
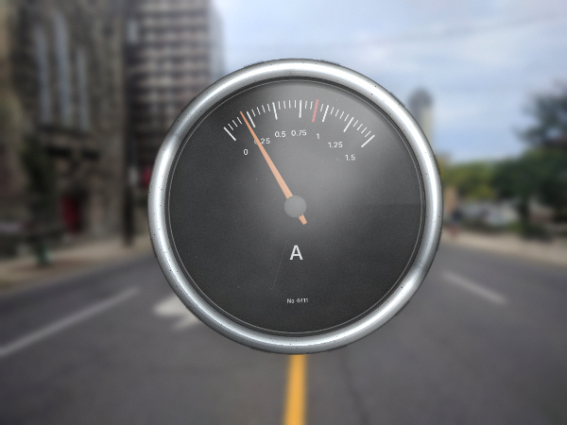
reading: A 0.2
